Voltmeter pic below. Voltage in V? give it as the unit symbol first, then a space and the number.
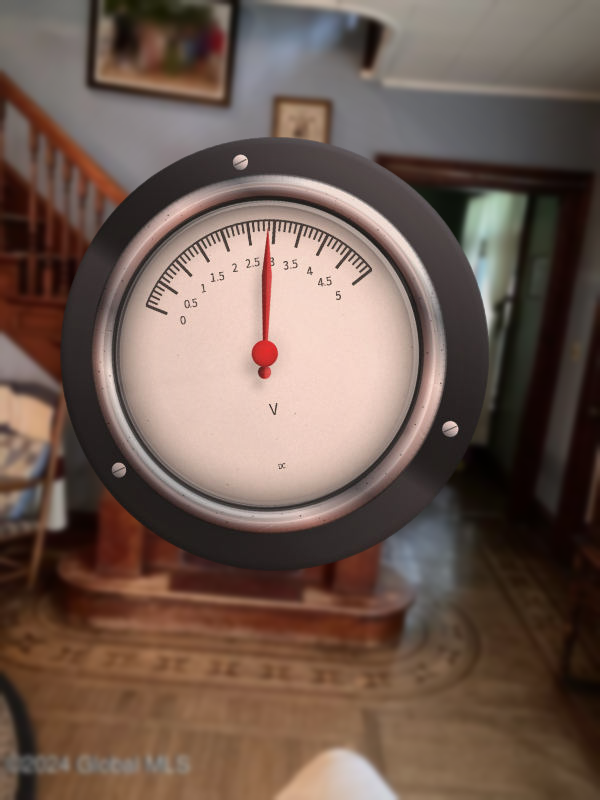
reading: V 2.9
